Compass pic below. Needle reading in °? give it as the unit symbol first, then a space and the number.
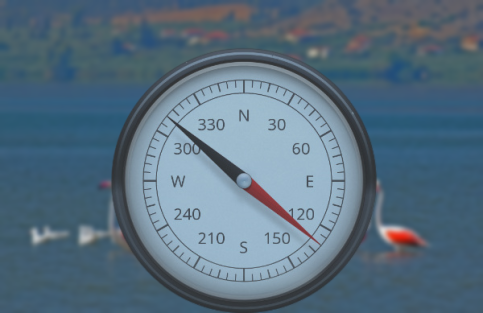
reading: ° 130
